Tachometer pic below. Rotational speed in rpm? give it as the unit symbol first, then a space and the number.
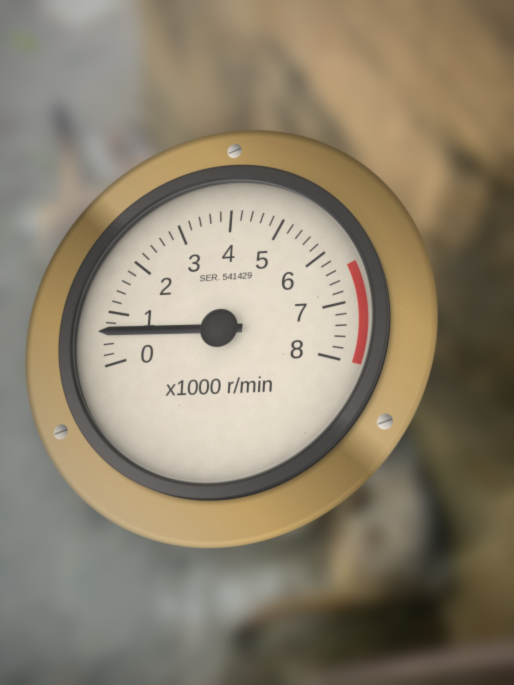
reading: rpm 600
